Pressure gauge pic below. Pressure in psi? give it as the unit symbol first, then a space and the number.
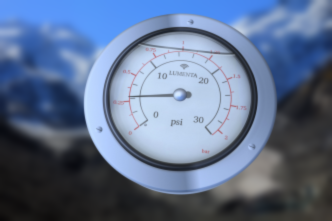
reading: psi 4
